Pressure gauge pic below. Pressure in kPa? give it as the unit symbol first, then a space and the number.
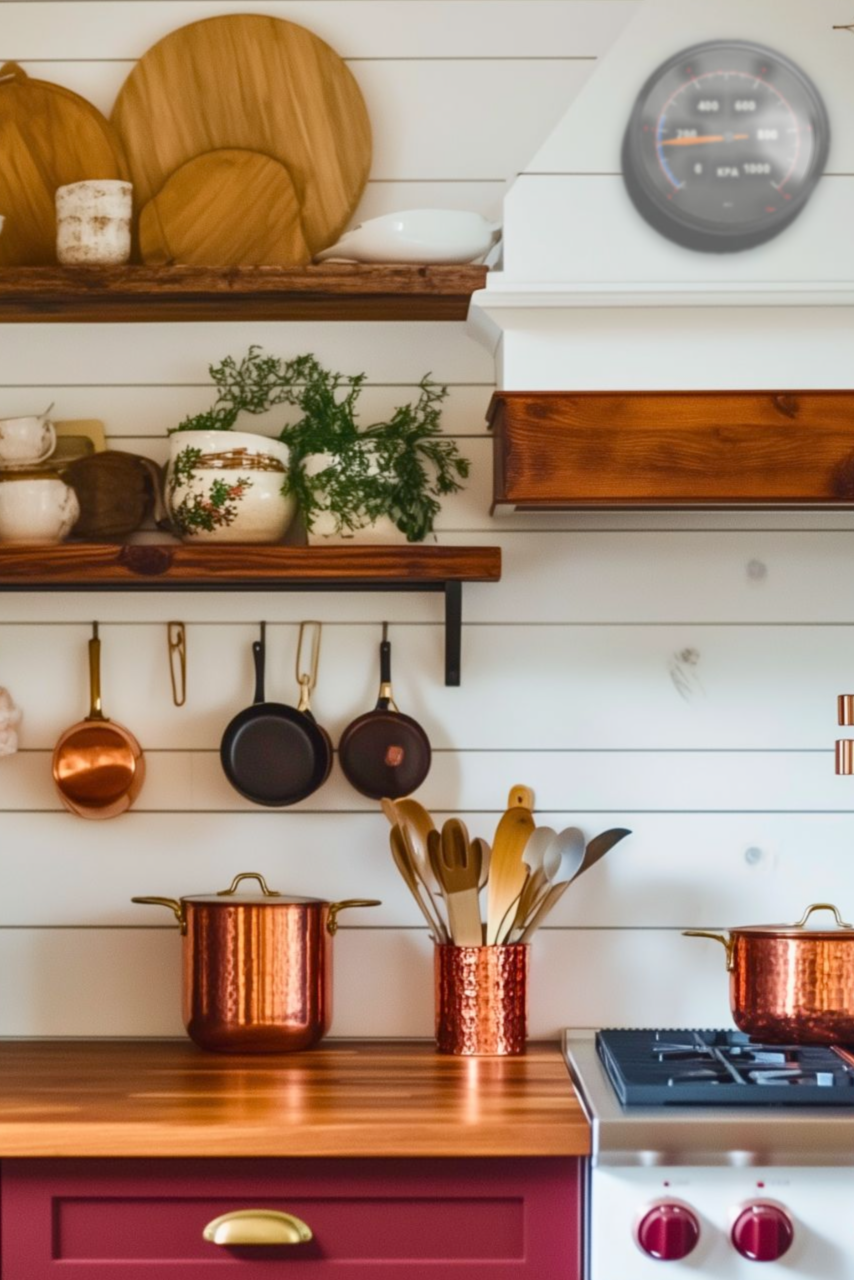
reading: kPa 150
